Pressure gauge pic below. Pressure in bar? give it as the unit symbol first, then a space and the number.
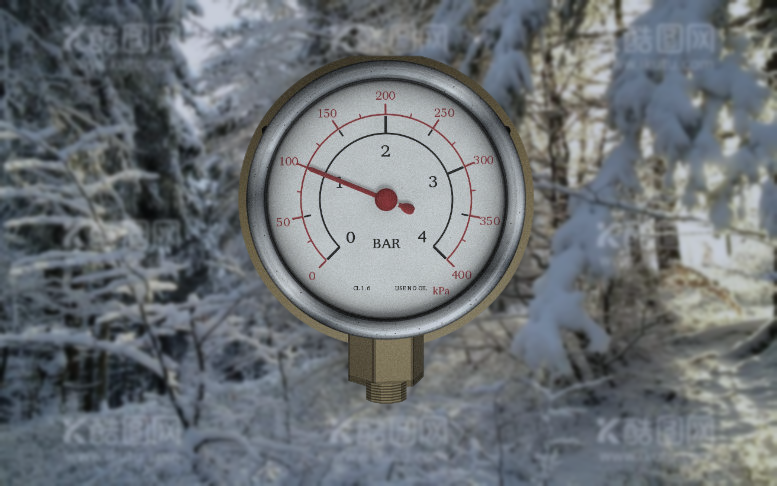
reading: bar 1
